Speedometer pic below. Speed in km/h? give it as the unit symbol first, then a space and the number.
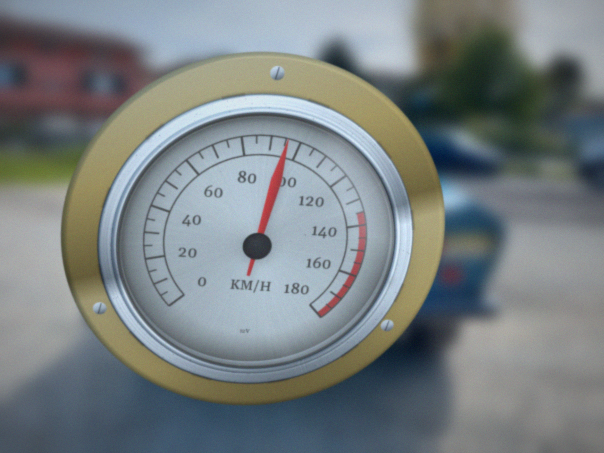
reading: km/h 95
